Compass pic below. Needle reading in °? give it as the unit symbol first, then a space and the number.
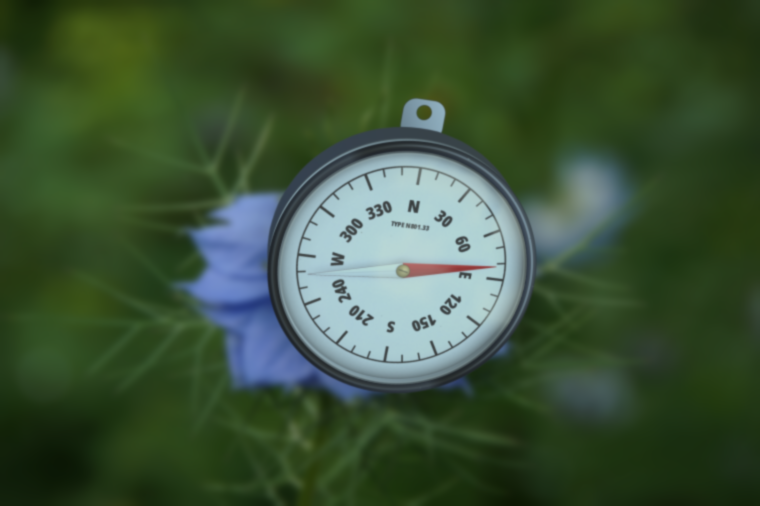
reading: ° 80
